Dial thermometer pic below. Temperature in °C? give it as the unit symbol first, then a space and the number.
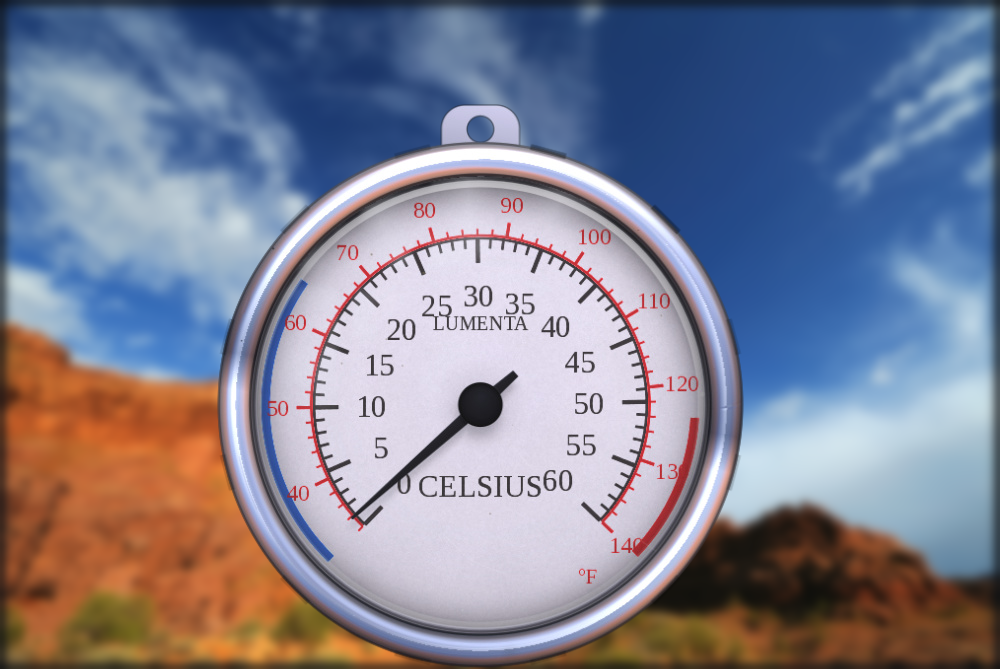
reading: °C 1
